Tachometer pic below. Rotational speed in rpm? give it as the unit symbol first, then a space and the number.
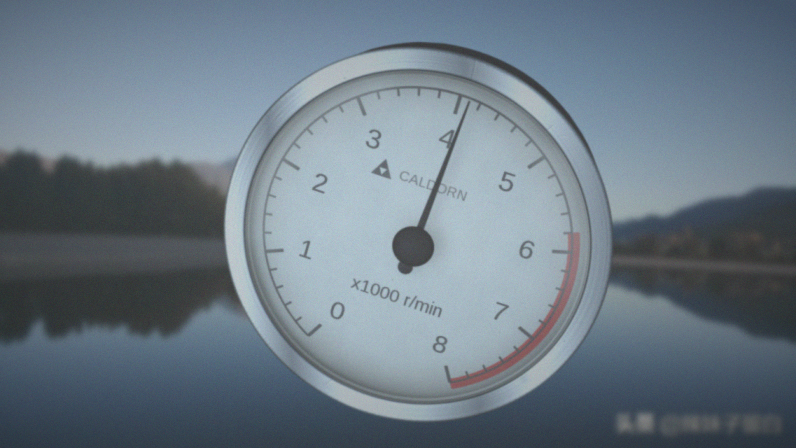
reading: rpm 4100
